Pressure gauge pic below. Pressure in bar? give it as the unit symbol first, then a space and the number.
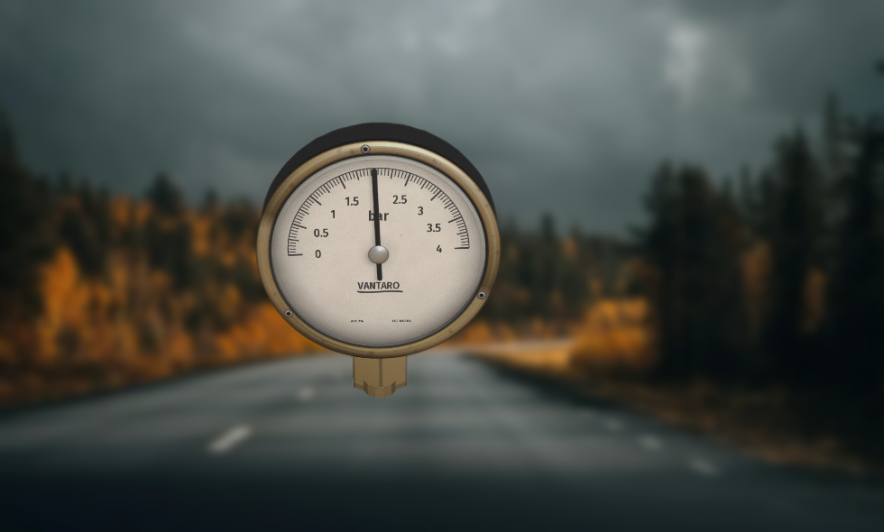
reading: bar 2
